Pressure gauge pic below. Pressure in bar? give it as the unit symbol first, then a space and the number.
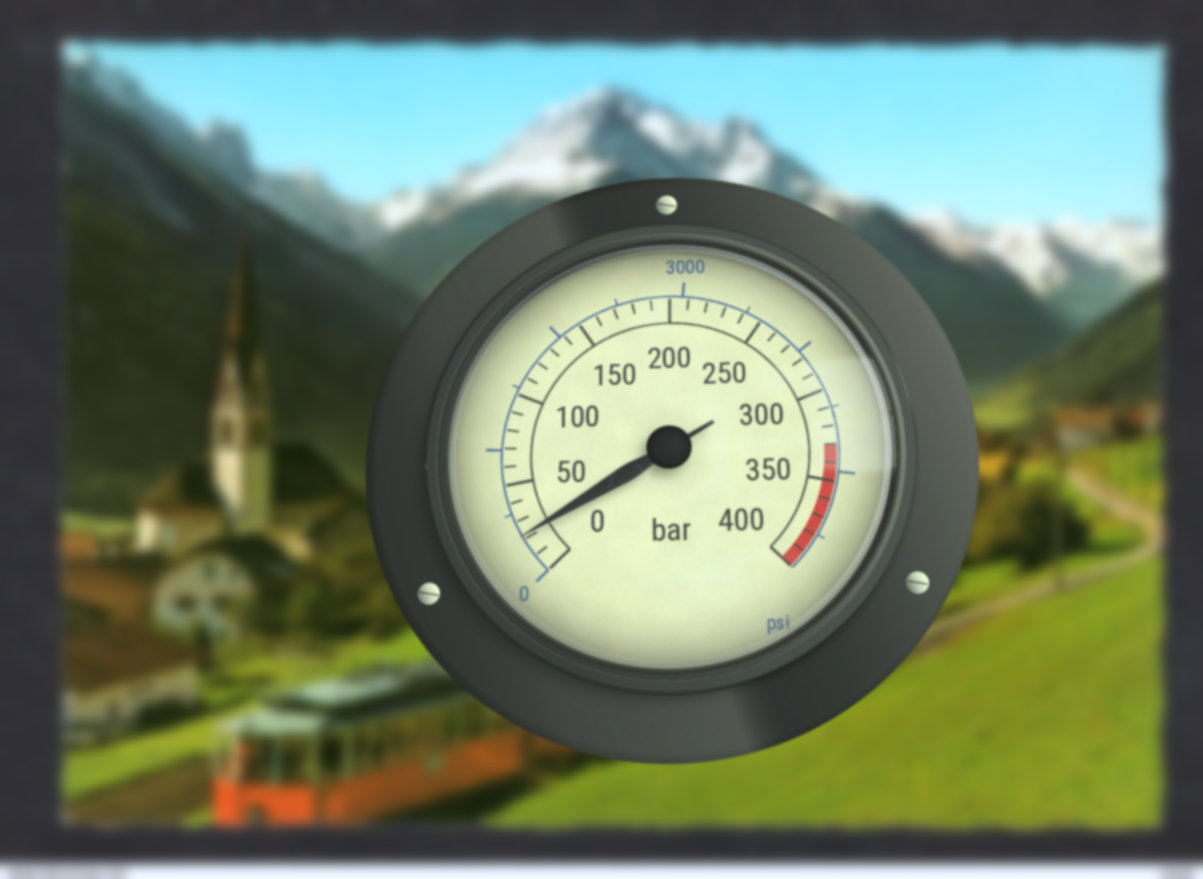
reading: bar 20
